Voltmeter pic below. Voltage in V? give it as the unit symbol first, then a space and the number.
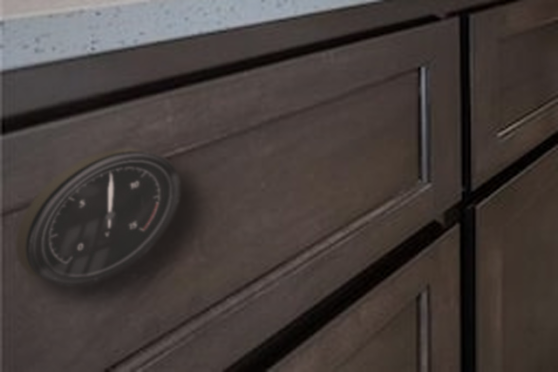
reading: V 7.5
